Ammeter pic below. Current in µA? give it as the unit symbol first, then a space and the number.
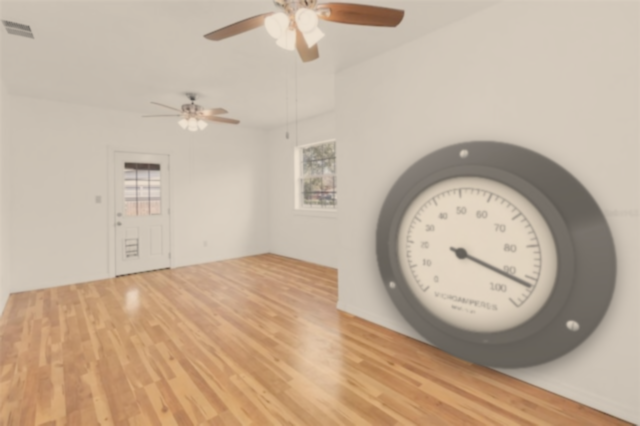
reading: µA 92
